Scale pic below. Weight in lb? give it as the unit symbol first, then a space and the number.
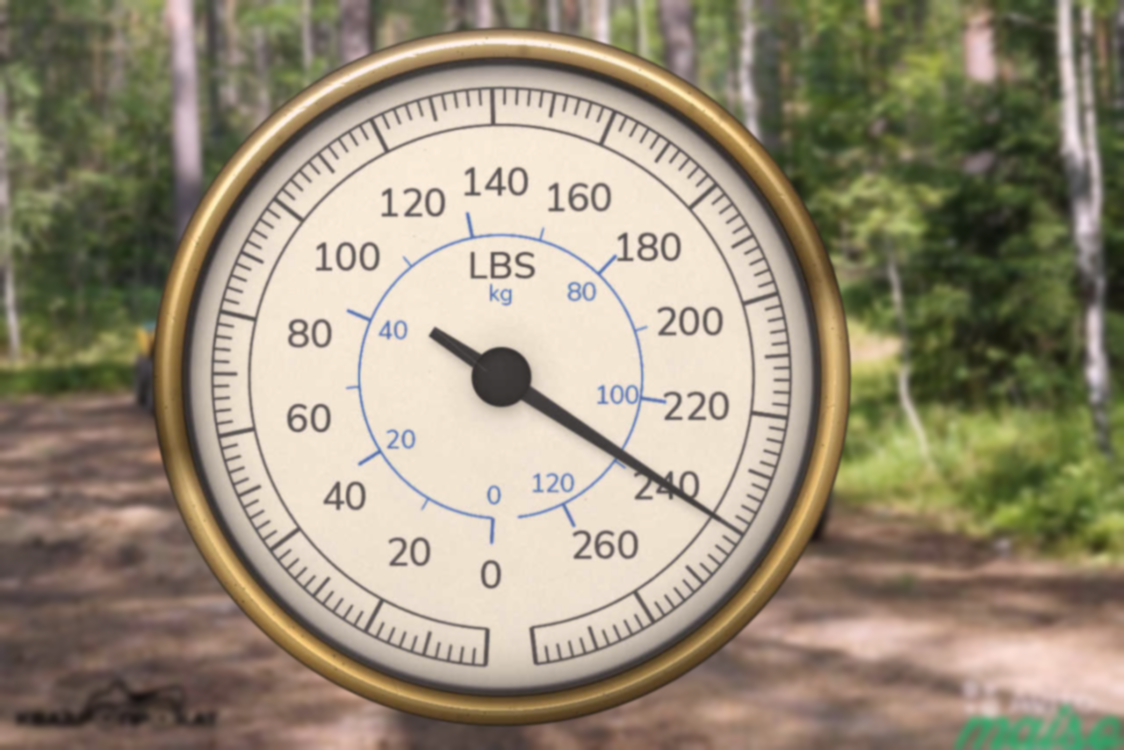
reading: lb 240
